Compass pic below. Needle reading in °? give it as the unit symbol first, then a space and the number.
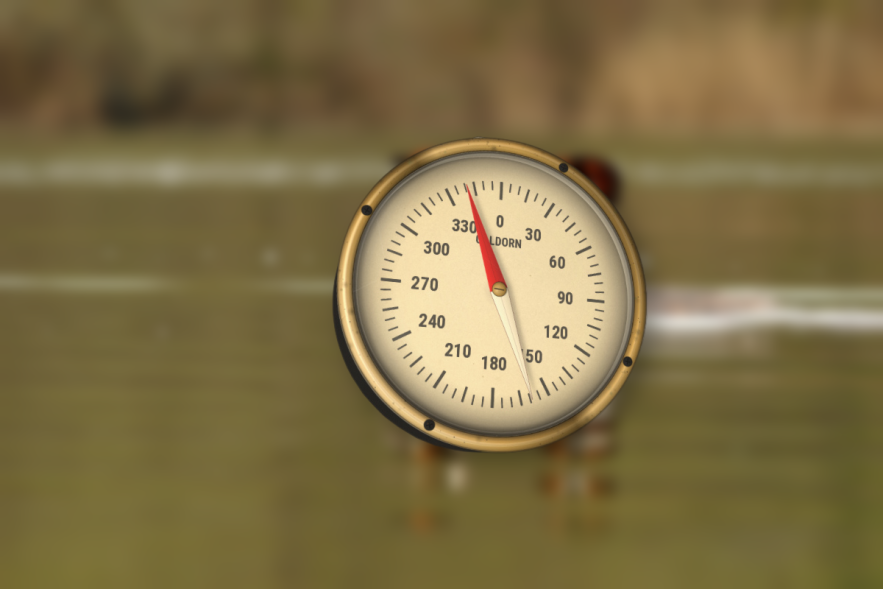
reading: ° 340
